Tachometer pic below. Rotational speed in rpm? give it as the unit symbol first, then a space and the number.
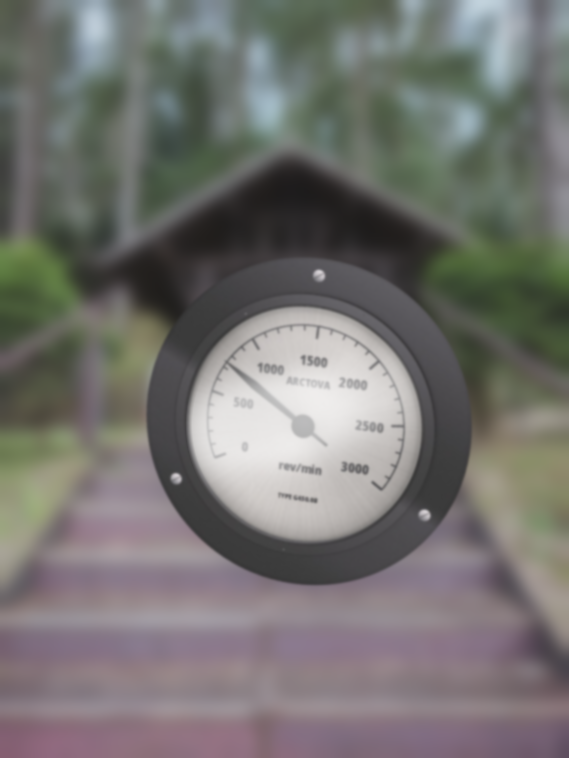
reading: rpm 750
